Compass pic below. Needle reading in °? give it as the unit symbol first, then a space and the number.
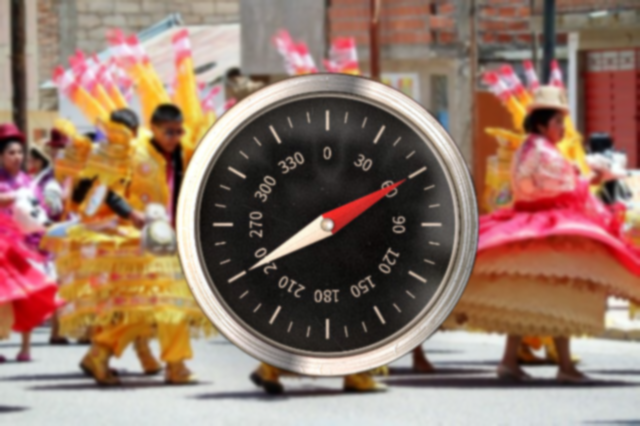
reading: ° 60
